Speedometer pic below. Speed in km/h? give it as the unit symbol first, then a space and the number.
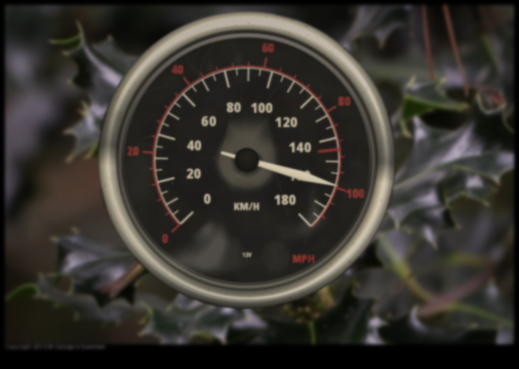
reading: km/h 160
